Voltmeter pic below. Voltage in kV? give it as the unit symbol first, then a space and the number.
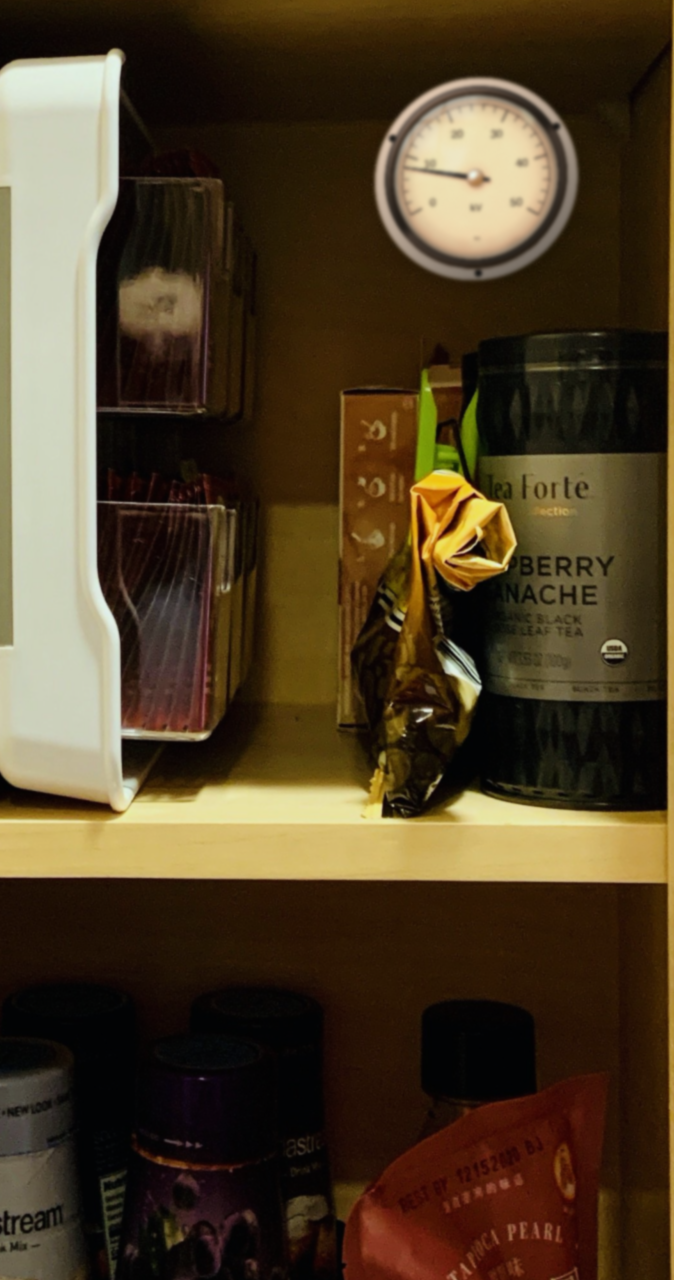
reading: kV 8
